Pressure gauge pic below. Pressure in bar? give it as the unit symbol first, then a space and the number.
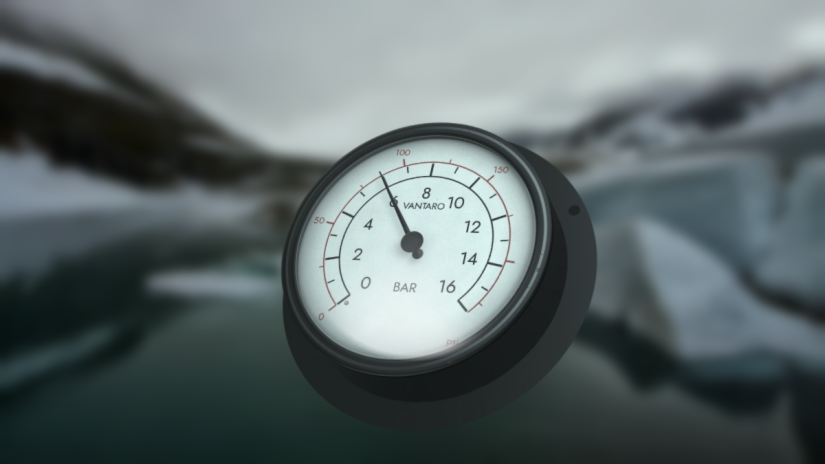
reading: bar 6
